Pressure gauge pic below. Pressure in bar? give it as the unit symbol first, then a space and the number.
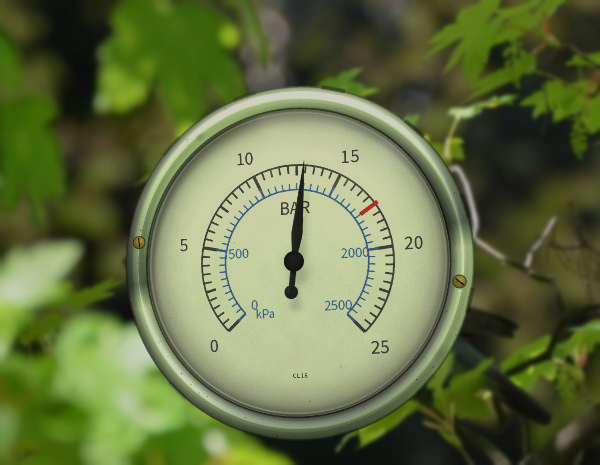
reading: bar 13
